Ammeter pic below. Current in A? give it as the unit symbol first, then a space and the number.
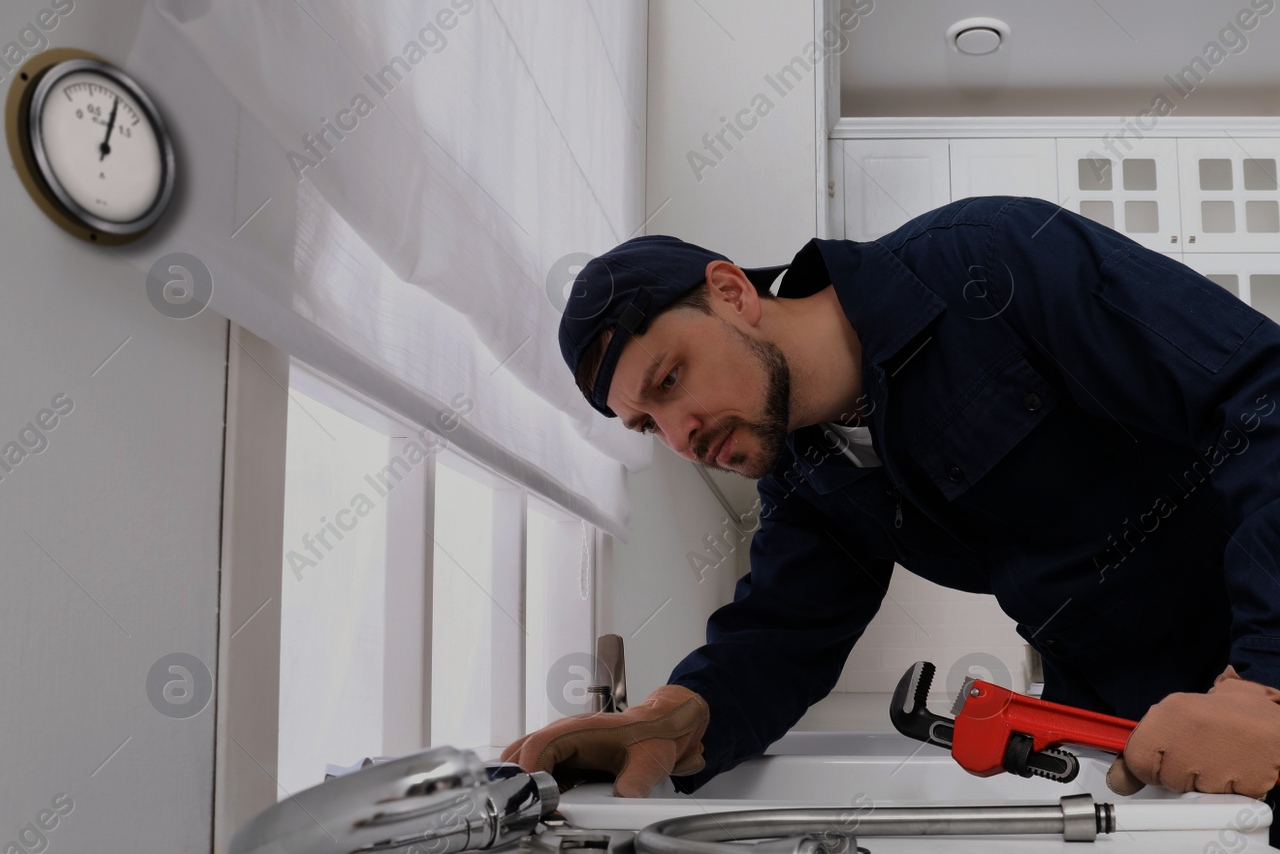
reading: A 1
